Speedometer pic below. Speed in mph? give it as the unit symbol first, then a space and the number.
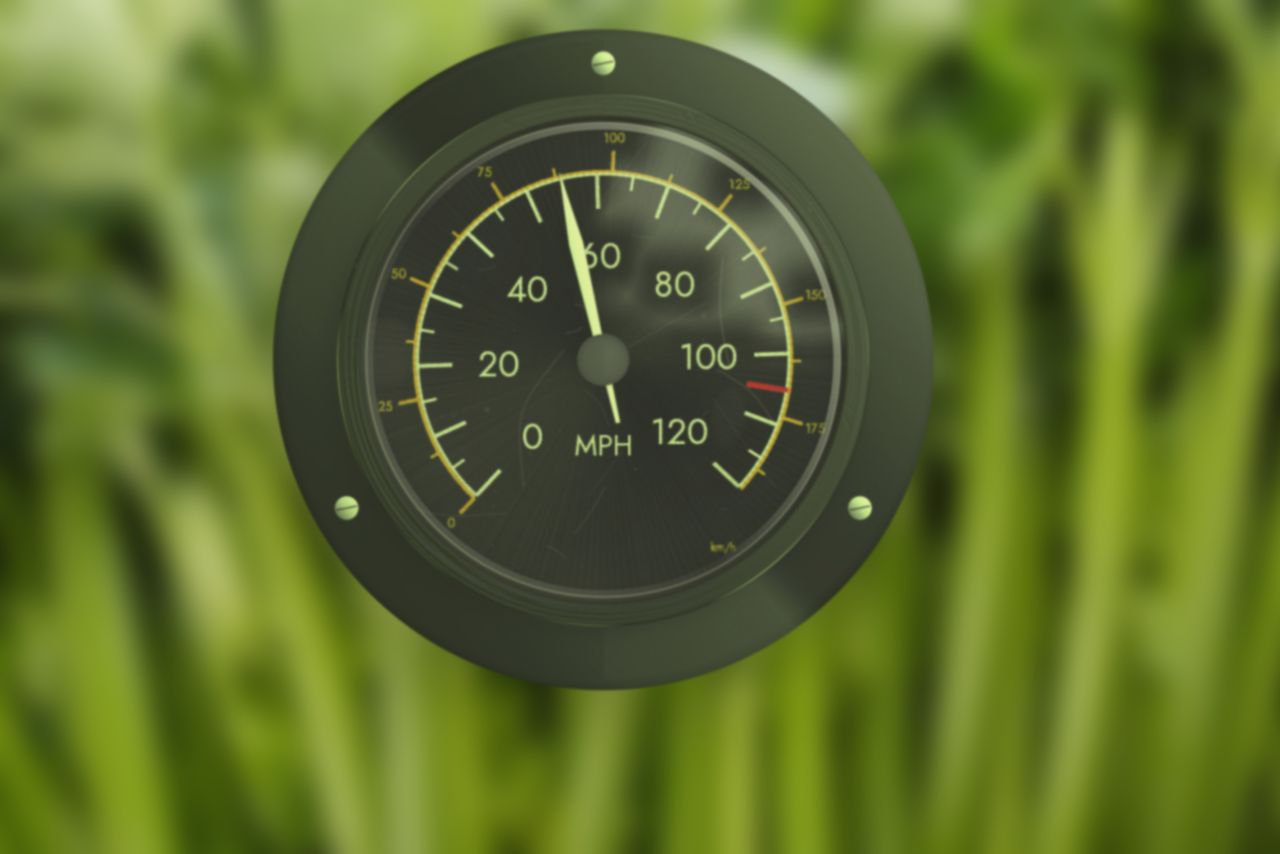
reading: mph 55
